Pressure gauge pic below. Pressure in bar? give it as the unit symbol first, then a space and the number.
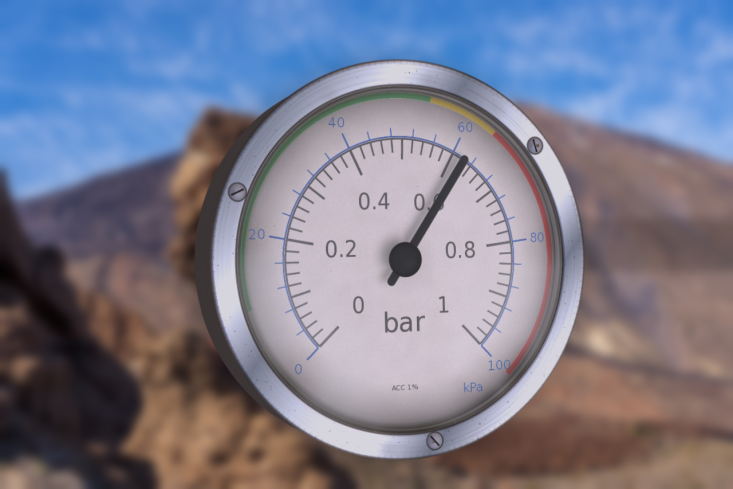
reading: bar 0.62
